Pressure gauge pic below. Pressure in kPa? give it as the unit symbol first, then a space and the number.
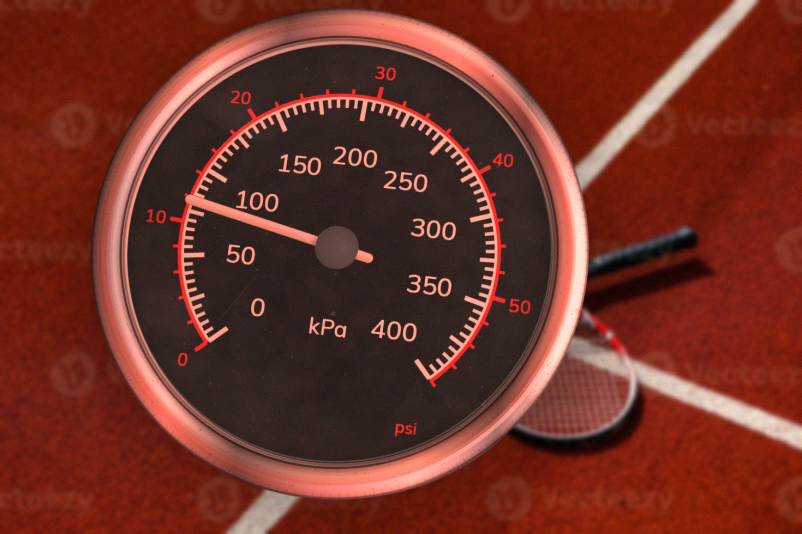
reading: kPa 80
